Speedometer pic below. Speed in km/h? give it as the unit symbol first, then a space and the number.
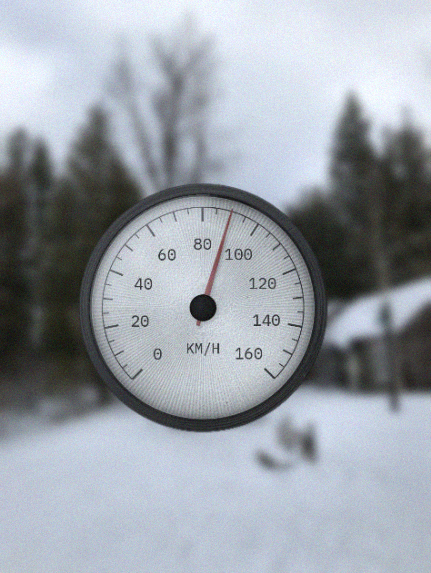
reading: km/h 90
